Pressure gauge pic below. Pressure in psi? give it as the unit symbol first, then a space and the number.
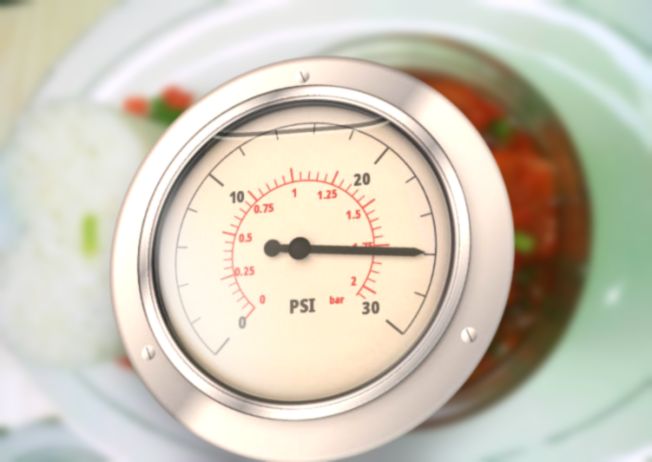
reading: psi 26
